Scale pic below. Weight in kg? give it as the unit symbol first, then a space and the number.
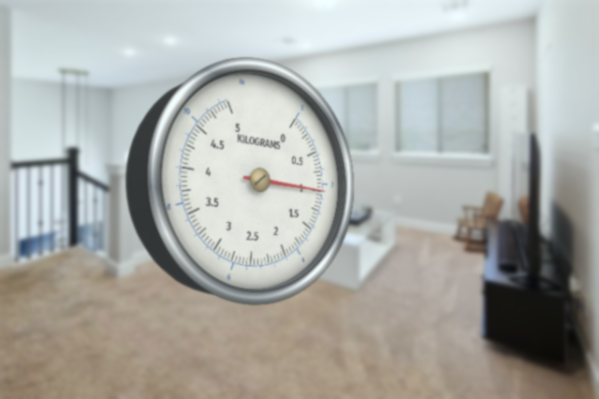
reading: kg 1
